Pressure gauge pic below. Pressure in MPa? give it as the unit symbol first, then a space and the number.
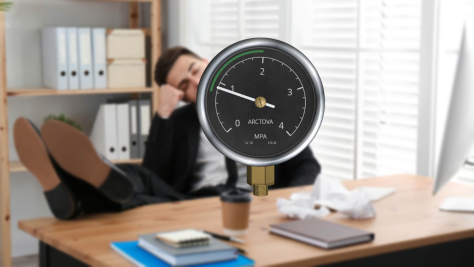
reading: MPa 0.9
